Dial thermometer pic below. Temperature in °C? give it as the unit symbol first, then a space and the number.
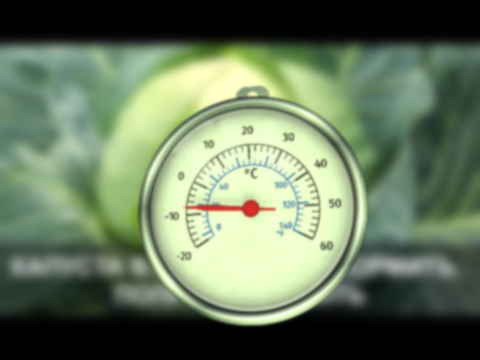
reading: °C -8
